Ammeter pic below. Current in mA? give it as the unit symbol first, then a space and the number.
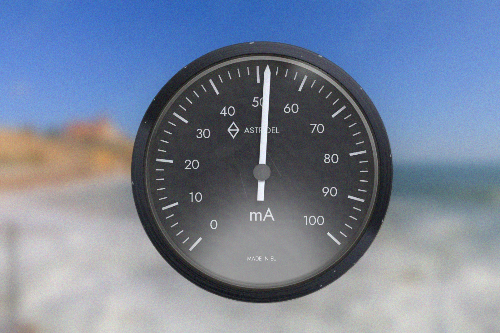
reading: mA 52
